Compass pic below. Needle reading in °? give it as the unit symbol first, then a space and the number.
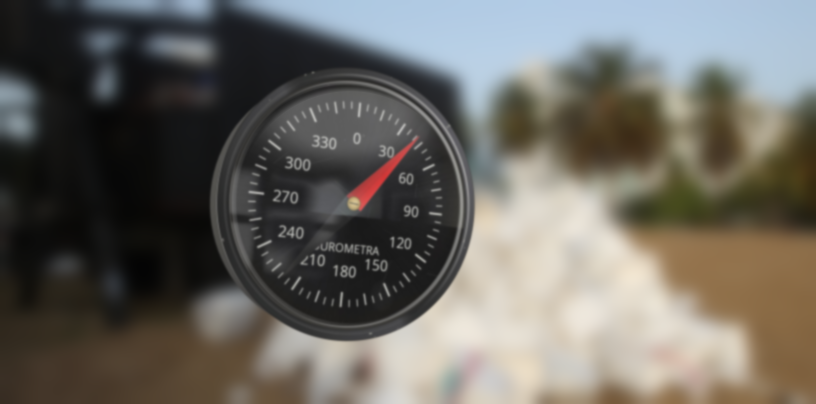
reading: ° 40
